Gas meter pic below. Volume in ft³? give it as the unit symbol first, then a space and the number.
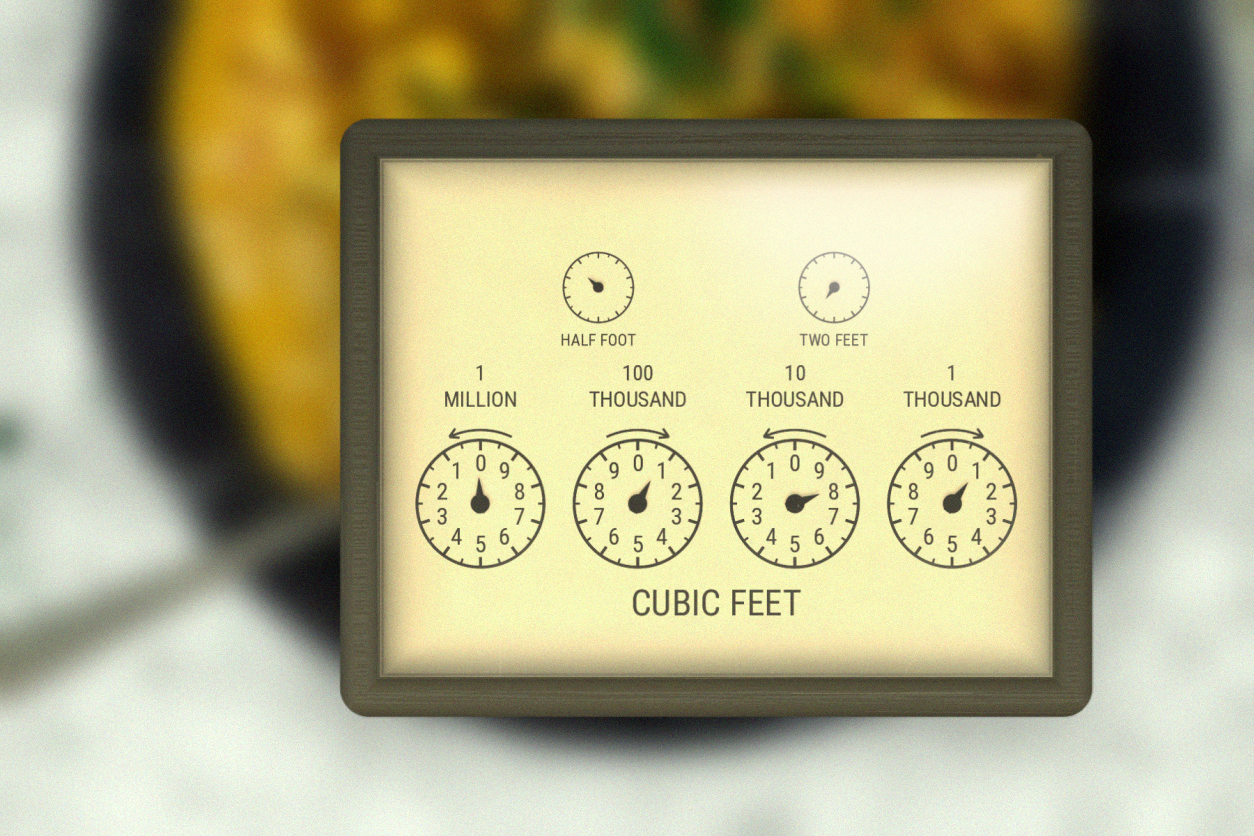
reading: ft³ 8100
